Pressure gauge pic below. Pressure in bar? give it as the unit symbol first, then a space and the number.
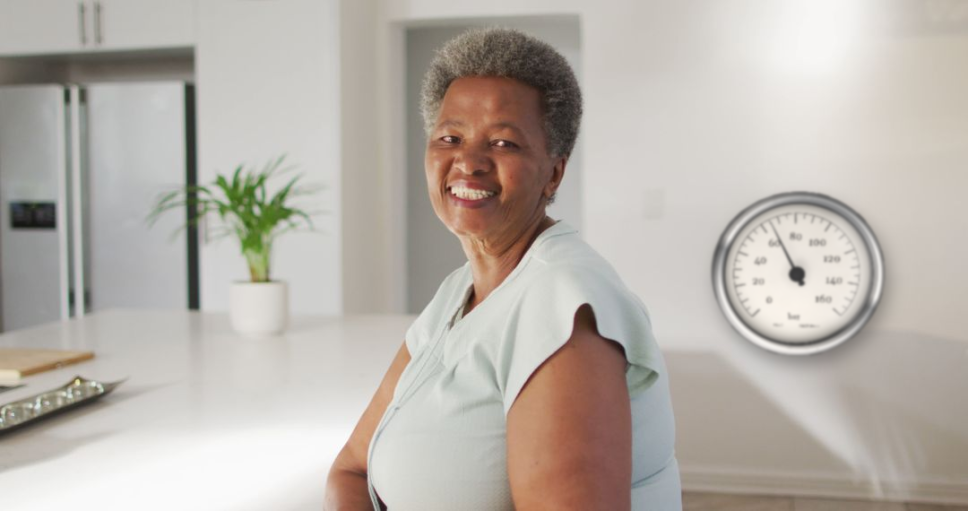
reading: bar 65
